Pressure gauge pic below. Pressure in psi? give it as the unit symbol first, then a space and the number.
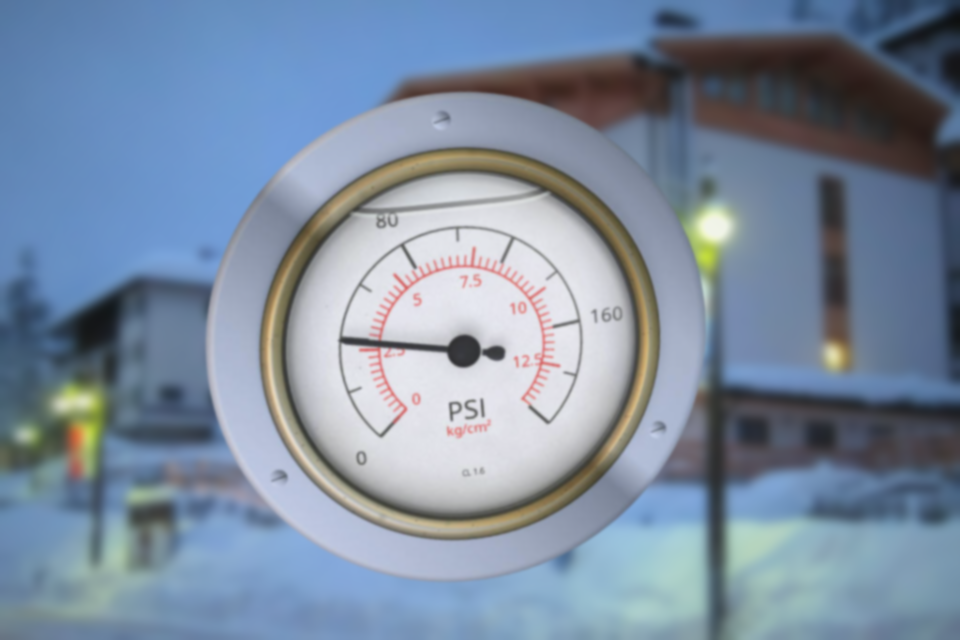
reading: psi 40
